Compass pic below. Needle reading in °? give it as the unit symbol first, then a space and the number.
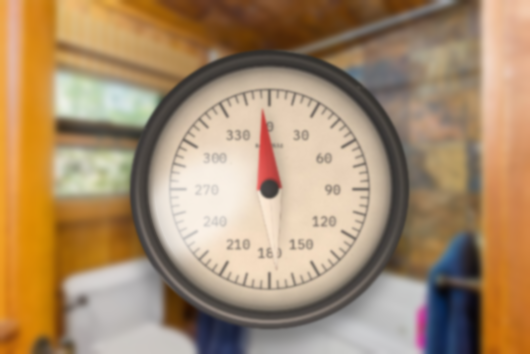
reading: ° 355
